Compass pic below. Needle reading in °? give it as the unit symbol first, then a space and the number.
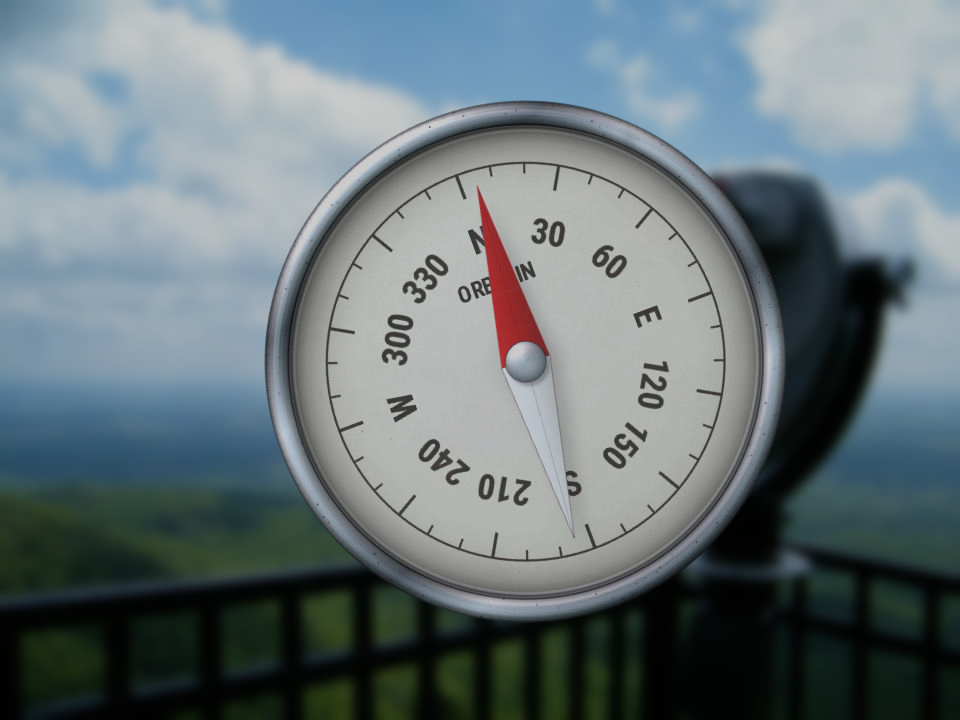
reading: ° 5
